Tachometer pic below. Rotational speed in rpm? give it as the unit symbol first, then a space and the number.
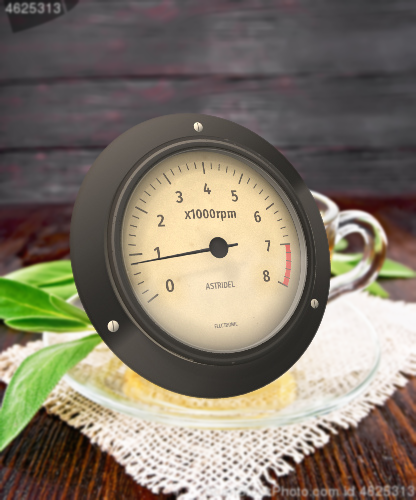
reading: rpm 800
